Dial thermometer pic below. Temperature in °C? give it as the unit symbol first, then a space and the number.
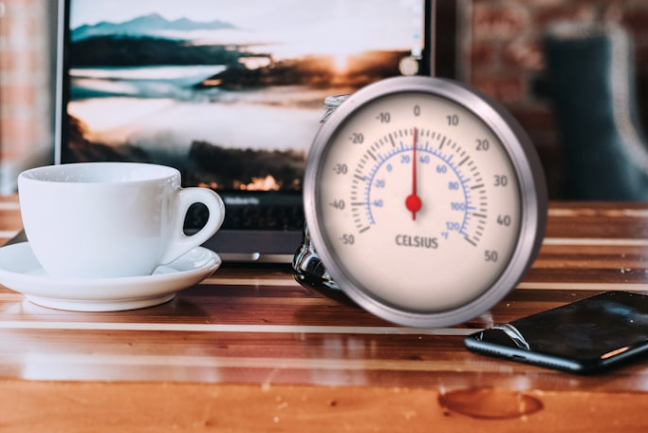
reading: °C 0
